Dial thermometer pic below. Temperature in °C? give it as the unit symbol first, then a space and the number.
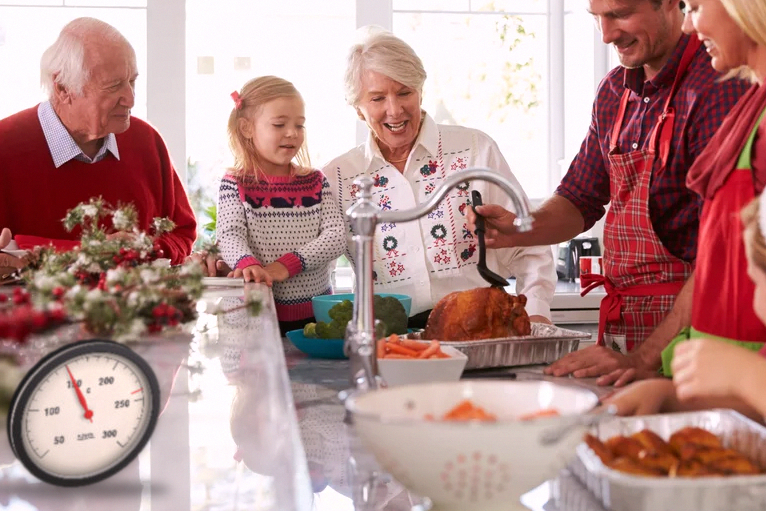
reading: °C 150
